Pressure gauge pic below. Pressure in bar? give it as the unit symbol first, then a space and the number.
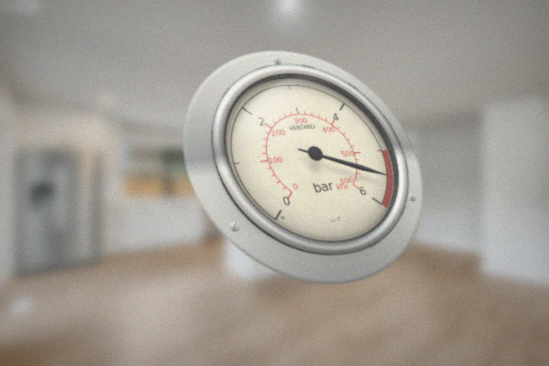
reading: bar 5.5
